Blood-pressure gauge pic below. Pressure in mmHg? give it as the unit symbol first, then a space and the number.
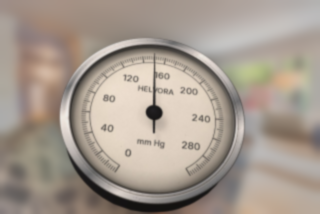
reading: mmHg 150
